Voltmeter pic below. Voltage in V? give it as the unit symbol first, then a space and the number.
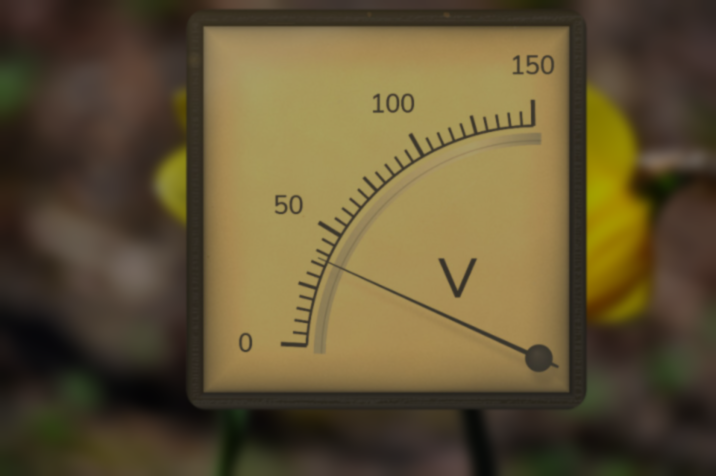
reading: V 37.5
